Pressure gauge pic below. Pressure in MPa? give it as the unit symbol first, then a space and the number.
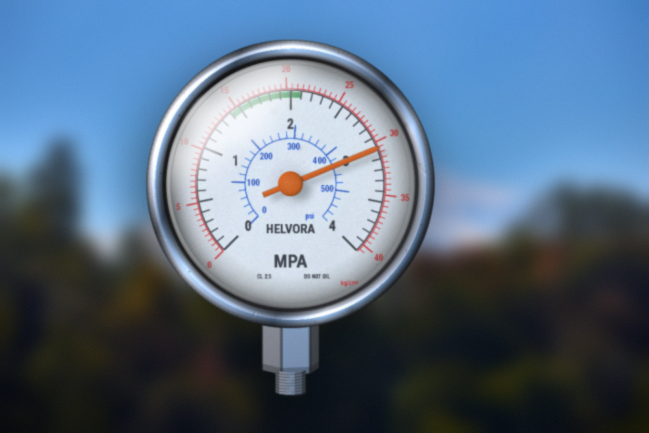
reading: MPa 3
